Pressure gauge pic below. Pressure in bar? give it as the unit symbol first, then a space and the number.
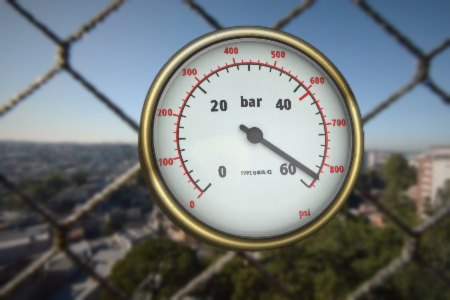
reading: bar 58
